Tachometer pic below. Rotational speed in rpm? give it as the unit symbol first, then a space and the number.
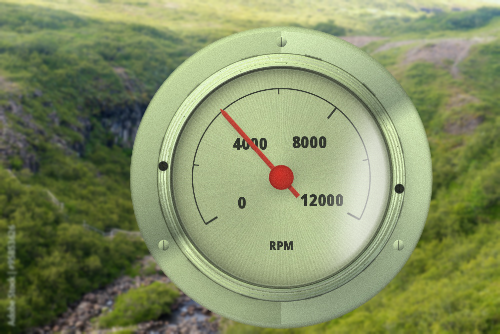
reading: rpm 4000
